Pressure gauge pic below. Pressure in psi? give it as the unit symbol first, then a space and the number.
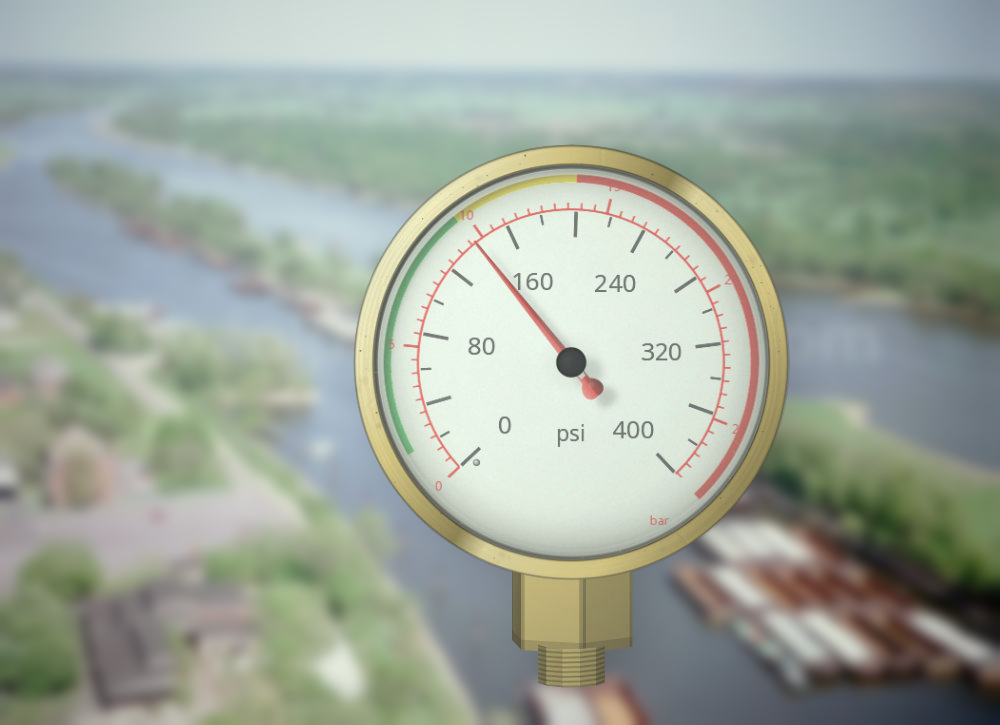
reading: psi 140
